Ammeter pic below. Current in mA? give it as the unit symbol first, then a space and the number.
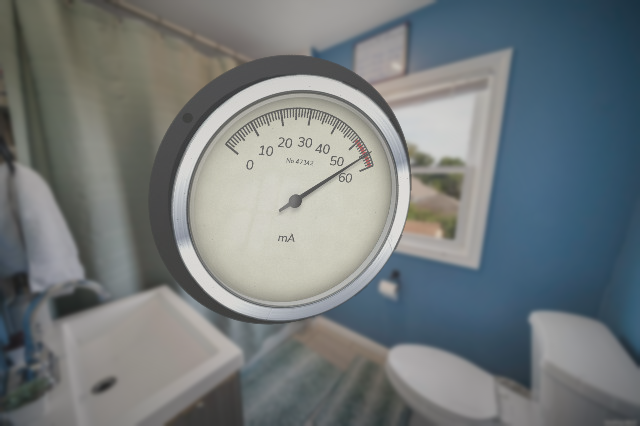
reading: mA 55
